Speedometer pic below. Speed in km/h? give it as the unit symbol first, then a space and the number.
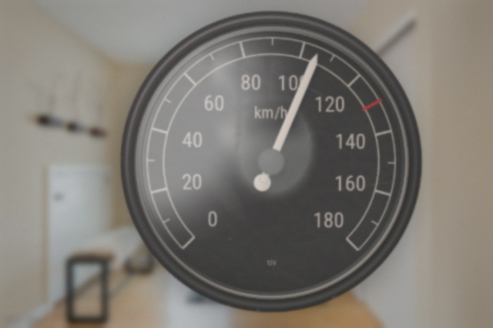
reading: km/h 105
